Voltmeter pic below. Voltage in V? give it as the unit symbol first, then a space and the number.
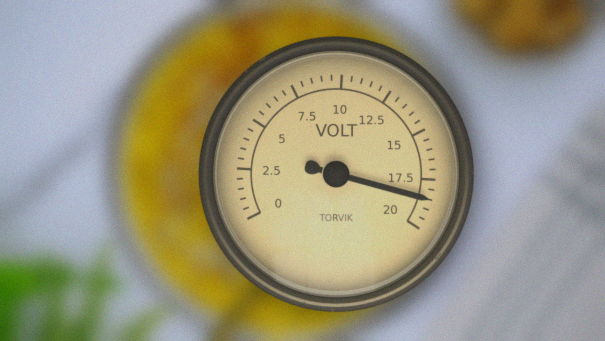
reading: V 18.5
